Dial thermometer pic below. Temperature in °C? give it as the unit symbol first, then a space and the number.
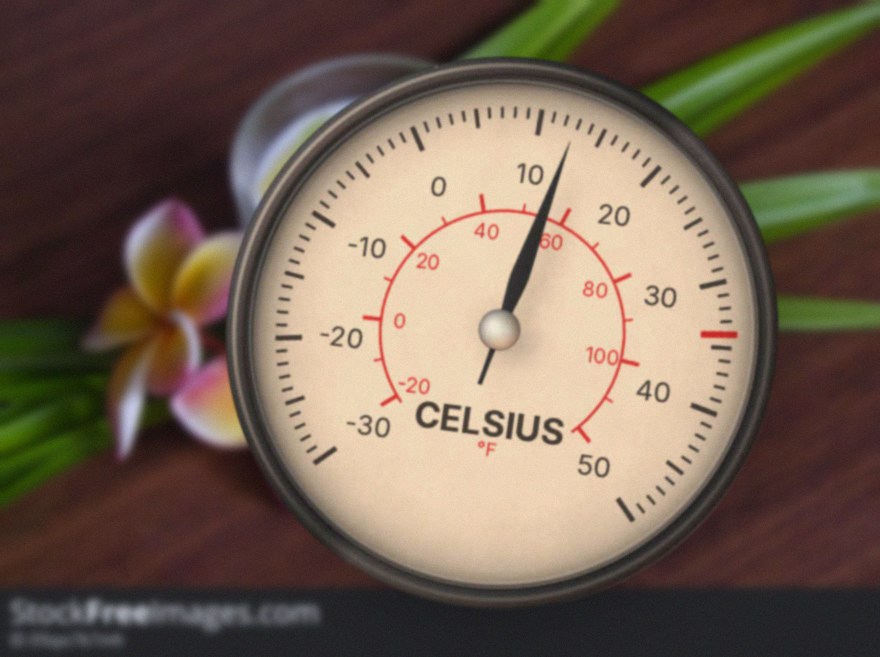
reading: °C 13
